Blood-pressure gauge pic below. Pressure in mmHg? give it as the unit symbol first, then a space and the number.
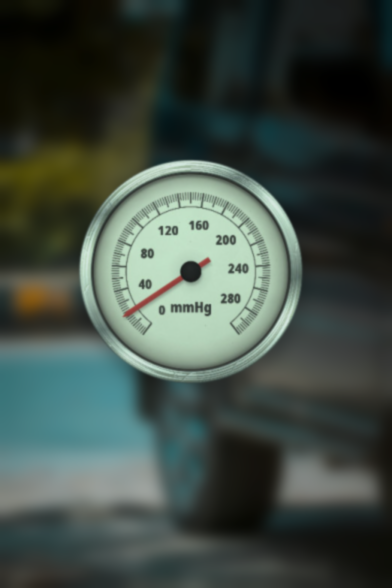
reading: mmHg 20
